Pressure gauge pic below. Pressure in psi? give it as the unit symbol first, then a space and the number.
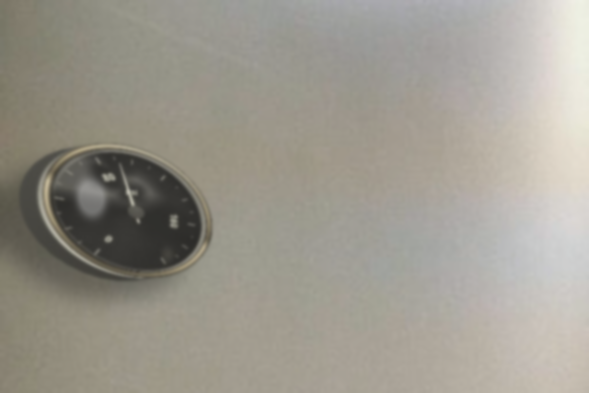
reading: psi 90
